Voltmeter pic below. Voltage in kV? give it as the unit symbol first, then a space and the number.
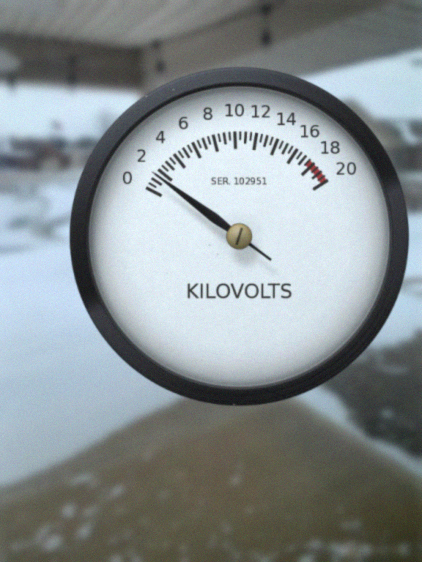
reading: kV 1.5
